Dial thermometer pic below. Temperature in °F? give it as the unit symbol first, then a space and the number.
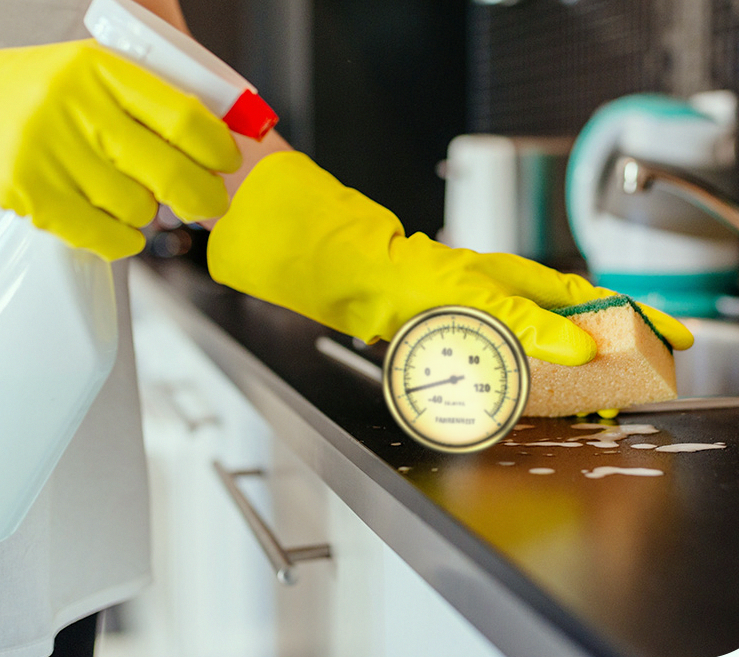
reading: °F -20
